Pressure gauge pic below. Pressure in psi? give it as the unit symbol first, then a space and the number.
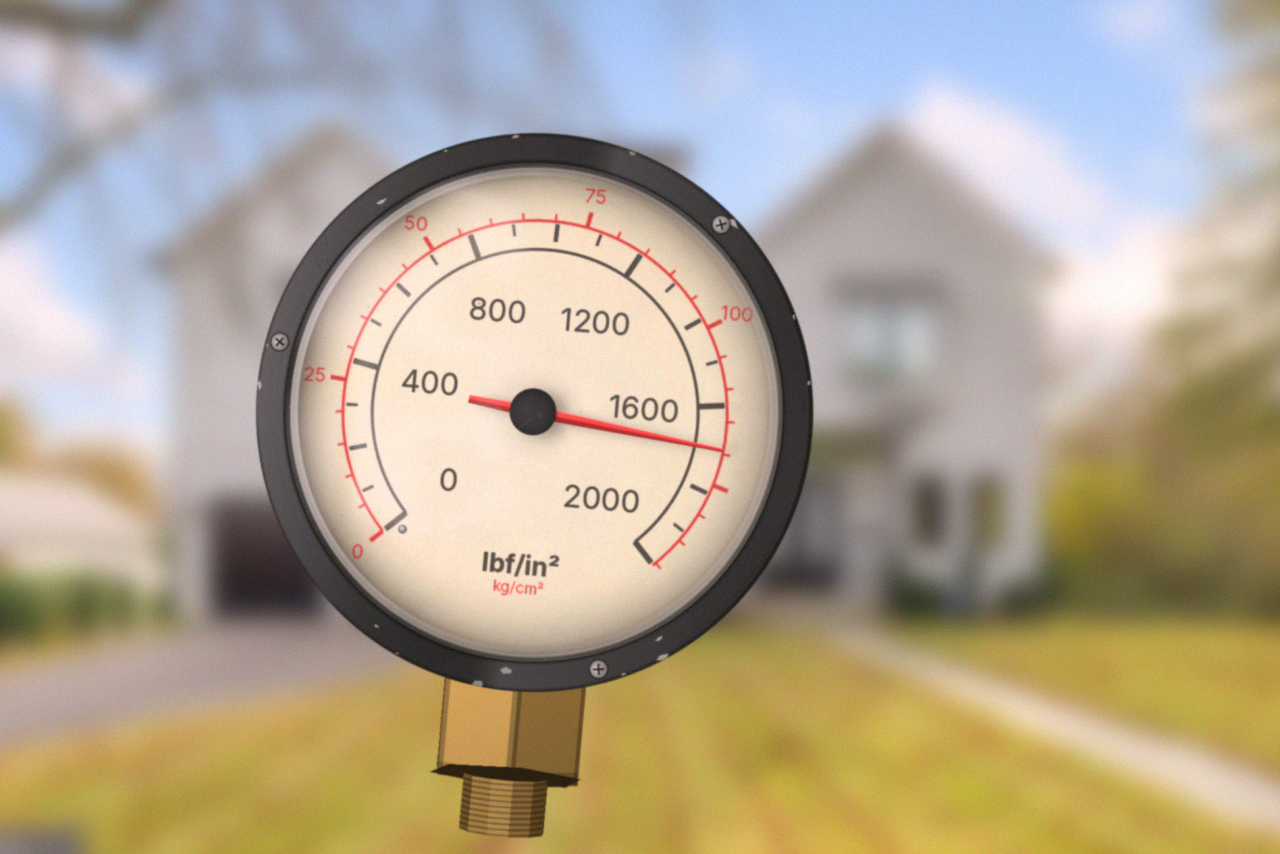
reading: psi 1700
